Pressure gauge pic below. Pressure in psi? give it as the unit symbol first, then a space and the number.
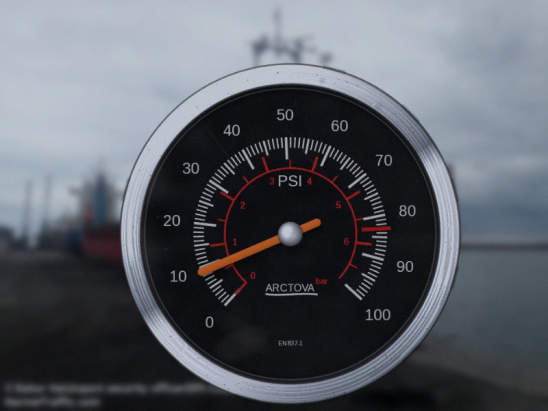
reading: psi 9
